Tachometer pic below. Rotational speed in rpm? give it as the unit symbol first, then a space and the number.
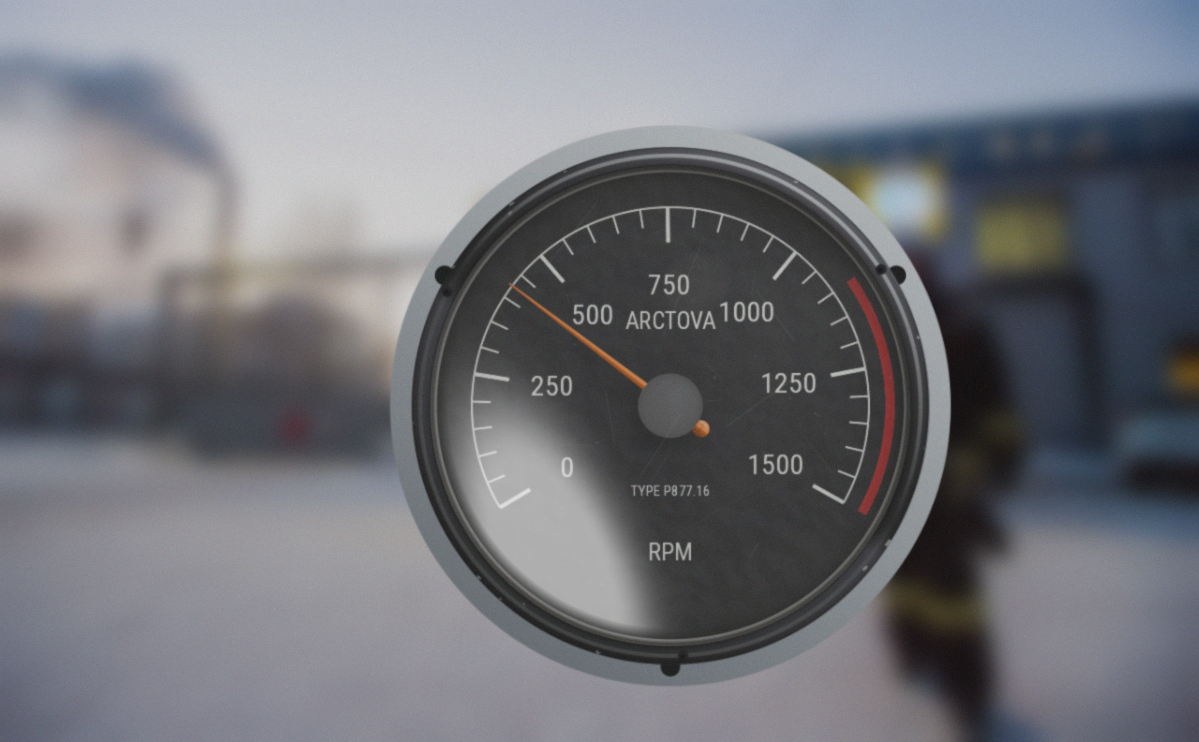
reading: rpm 425
